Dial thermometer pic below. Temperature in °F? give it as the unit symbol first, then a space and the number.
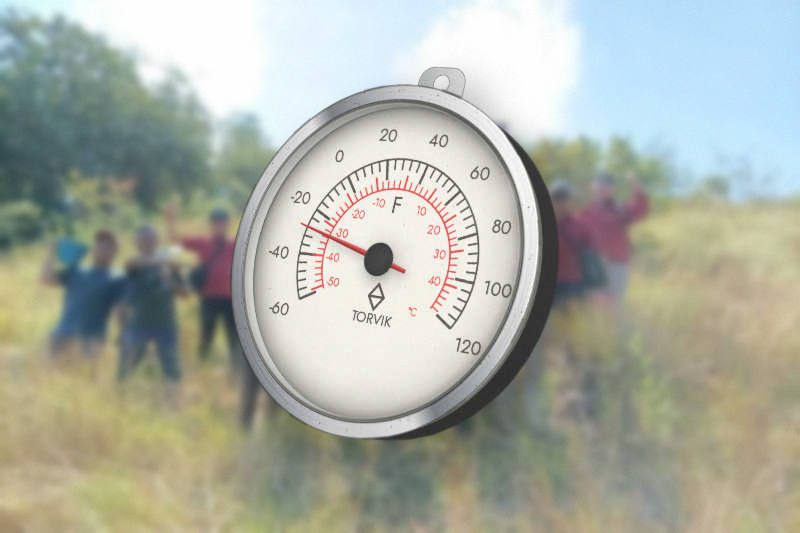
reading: °F -28
